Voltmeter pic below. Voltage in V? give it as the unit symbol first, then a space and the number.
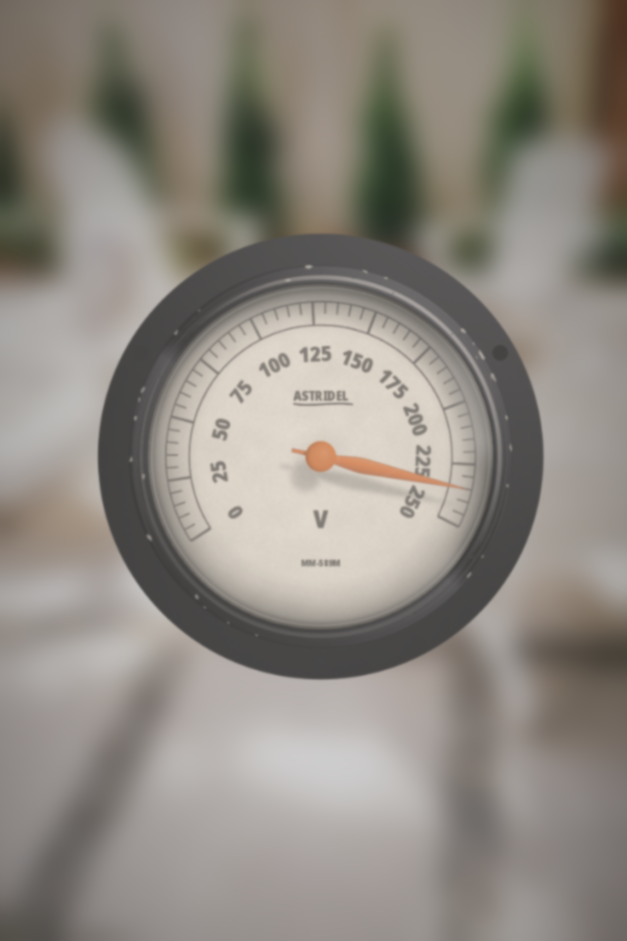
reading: V 235
